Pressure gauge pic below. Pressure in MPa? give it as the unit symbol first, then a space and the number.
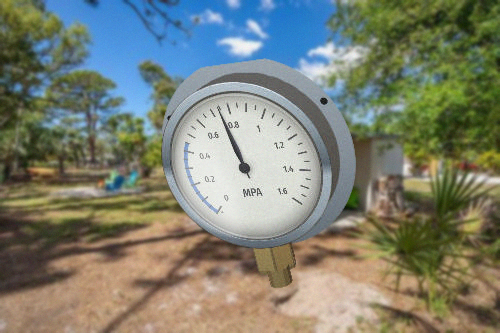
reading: MPa 0.75
